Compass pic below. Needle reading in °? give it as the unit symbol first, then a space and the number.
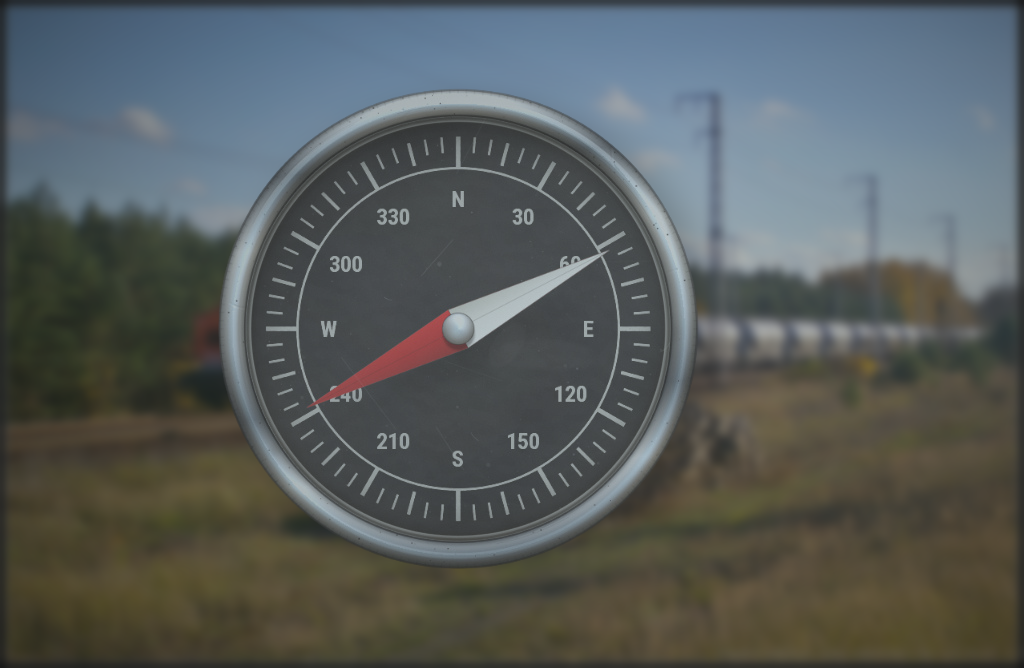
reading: ° 242.5
